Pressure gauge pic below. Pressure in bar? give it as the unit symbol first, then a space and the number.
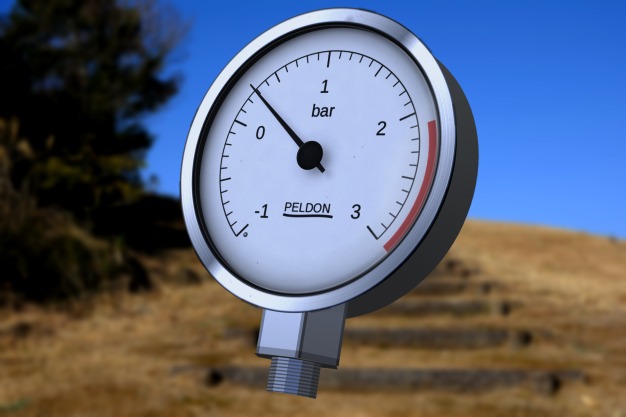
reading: bar 0.3
